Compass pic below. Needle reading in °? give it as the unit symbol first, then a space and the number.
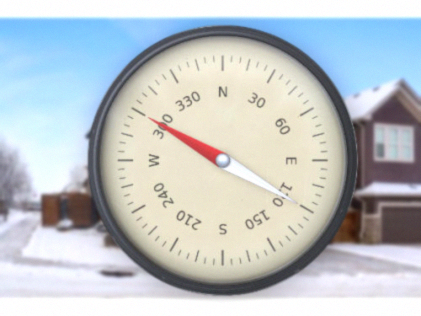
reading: ° 300
